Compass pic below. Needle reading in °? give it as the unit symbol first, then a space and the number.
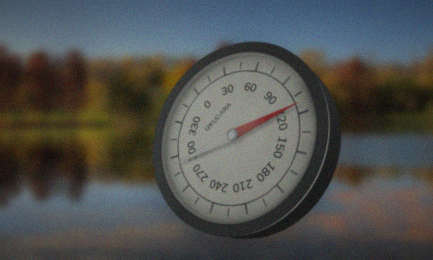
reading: ° 112.5
